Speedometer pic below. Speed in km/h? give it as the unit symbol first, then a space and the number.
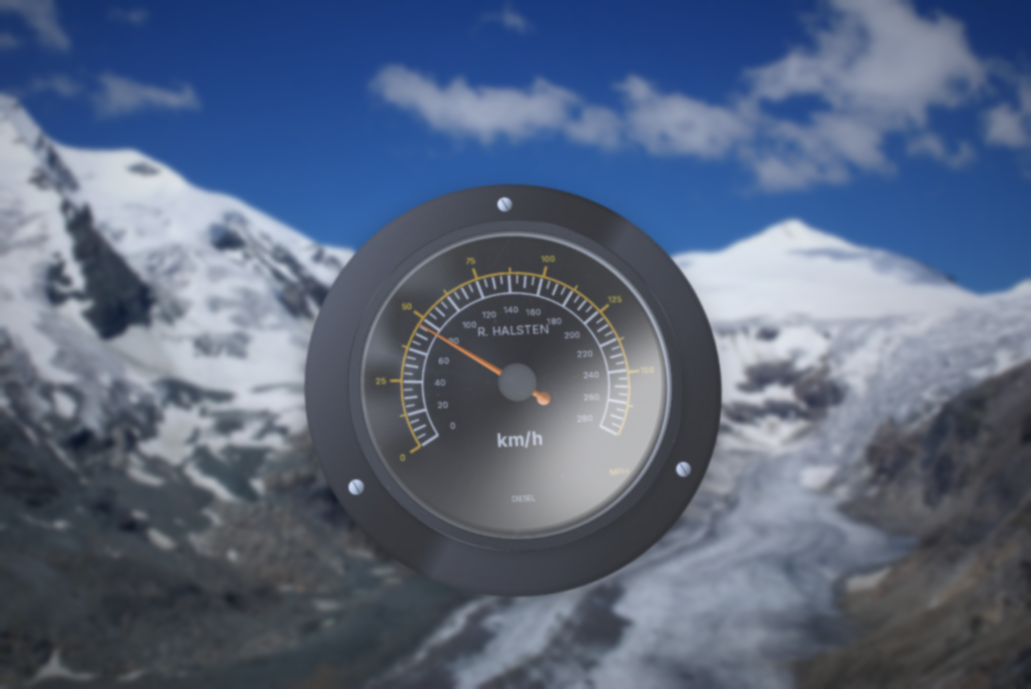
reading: km/h 75
